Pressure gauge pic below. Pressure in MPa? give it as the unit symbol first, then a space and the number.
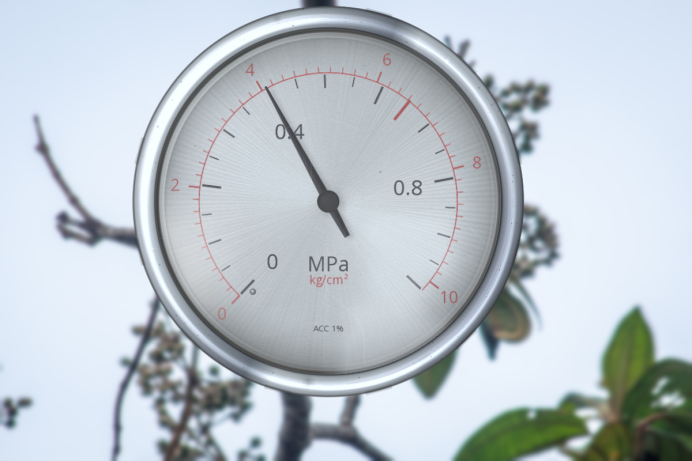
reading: MPa 0.4
